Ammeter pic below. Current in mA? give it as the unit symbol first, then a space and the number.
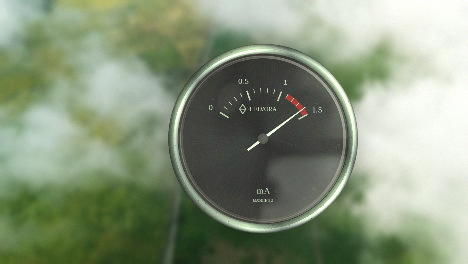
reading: mA 1.4
